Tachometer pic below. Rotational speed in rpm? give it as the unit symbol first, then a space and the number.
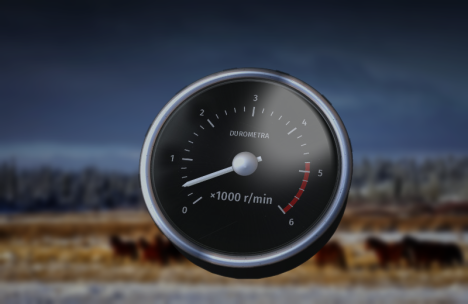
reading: rpm 400
